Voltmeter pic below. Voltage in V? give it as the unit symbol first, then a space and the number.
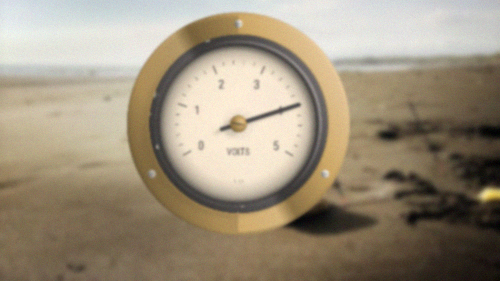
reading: V 4
